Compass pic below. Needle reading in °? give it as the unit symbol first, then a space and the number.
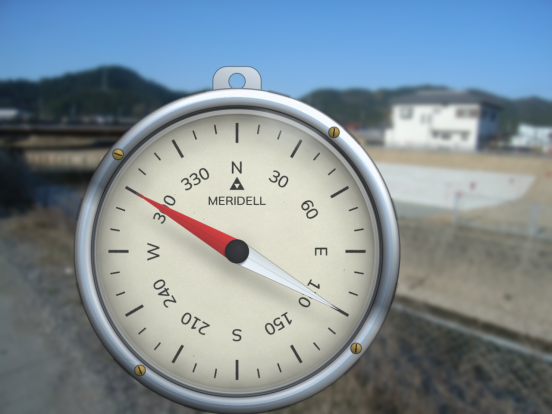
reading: ° 300
